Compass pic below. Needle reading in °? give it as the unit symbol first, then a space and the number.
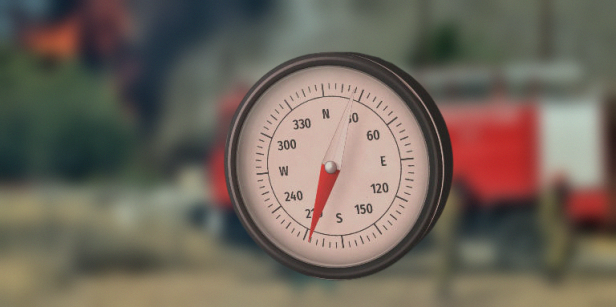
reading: ° 205
